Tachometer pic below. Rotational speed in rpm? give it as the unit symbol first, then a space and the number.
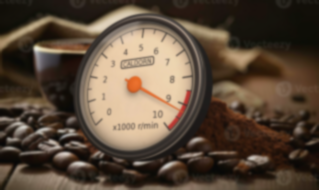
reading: rpm 9250
